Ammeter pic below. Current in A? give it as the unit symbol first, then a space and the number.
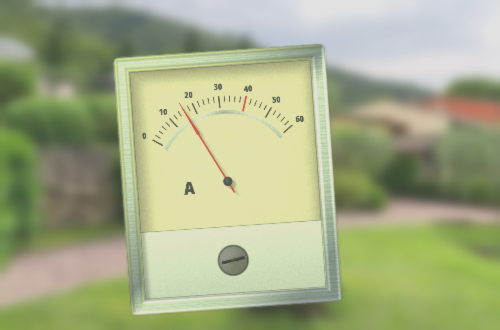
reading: A 16
